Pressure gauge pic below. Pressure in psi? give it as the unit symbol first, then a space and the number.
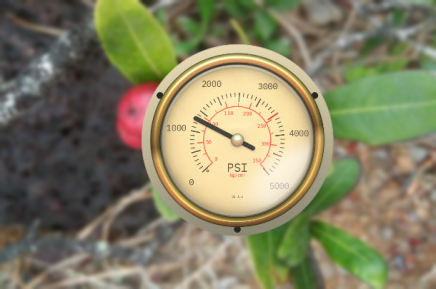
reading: psi 1300
